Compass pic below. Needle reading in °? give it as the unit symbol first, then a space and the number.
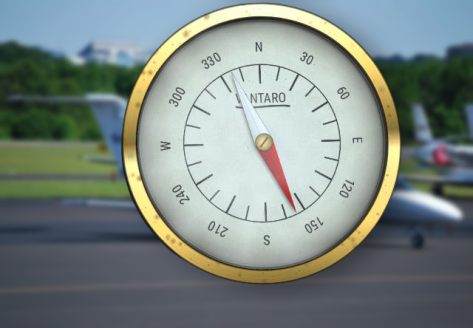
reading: ° 157.5
